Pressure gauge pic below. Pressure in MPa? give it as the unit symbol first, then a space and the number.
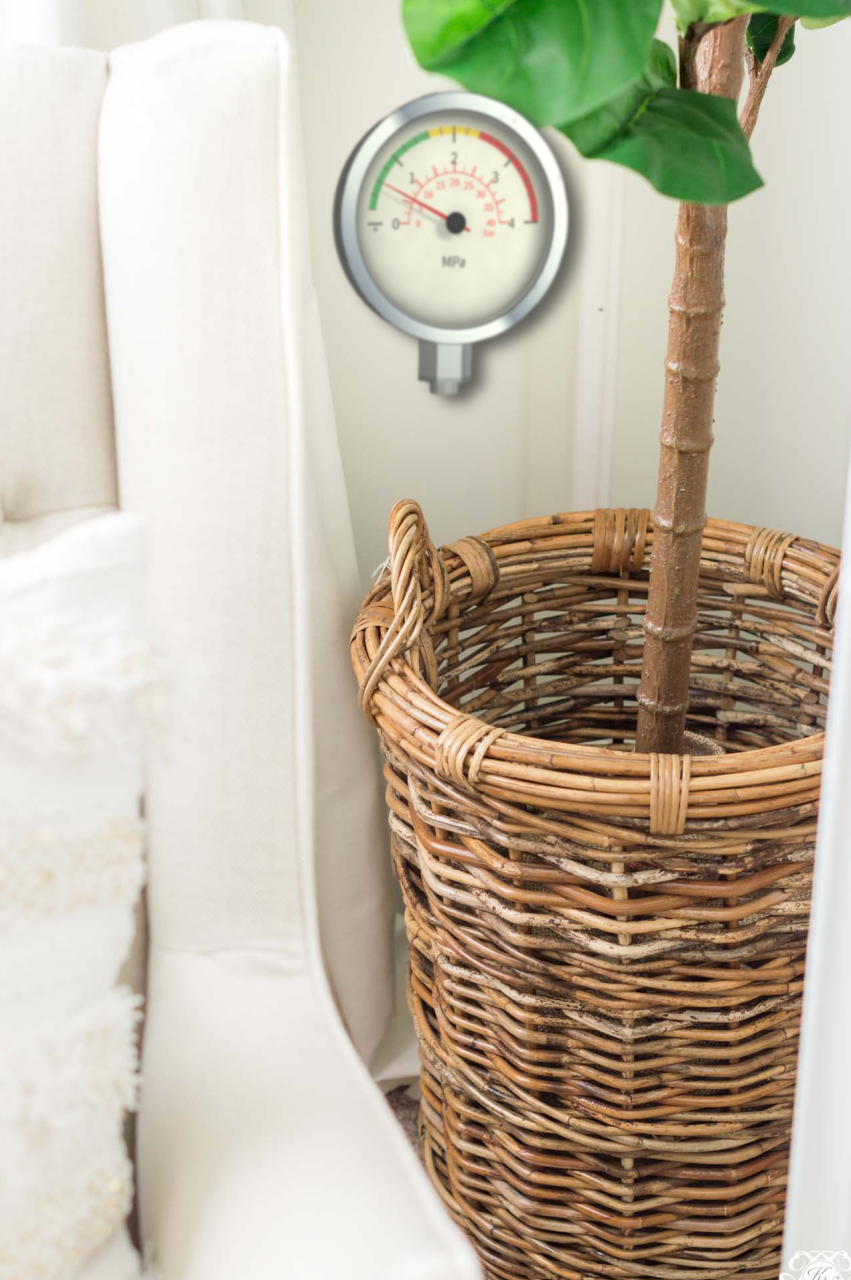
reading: MPa 0.6
